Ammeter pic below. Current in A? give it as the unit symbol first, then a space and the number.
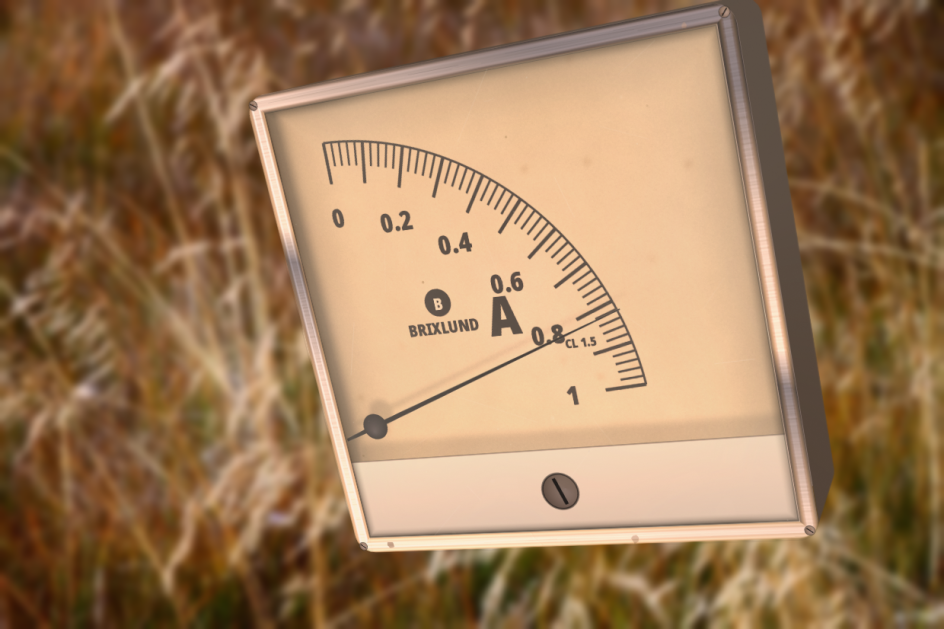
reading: A 0.82
